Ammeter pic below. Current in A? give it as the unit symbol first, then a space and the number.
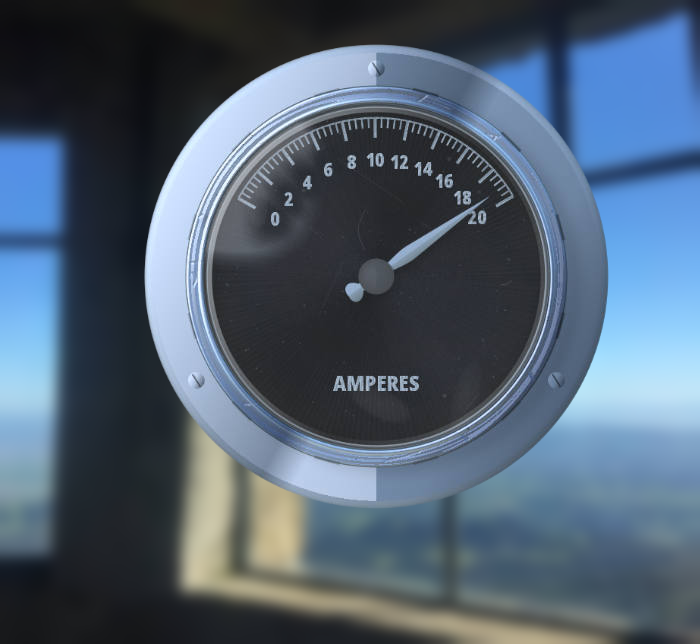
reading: A 19.2
